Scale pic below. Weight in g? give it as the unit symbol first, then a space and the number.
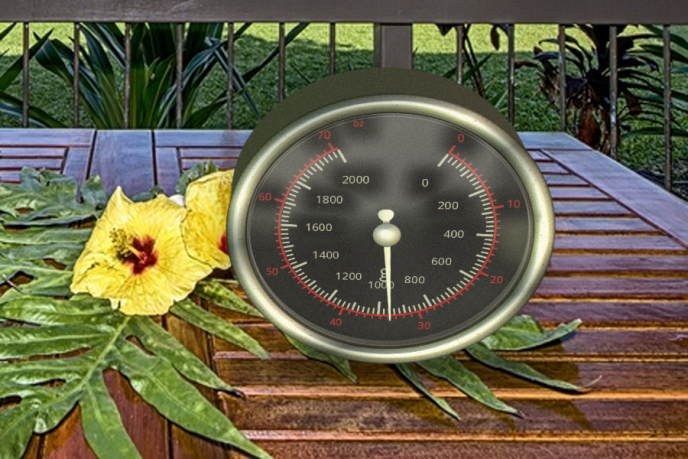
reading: g 960
